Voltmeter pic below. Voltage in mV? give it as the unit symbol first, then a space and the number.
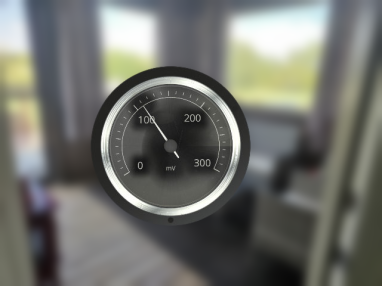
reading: mV 110
